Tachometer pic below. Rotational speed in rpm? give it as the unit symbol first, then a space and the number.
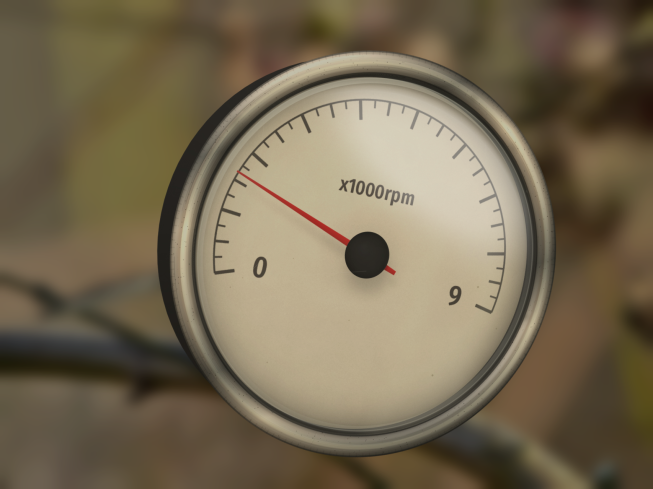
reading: rpm 1625
